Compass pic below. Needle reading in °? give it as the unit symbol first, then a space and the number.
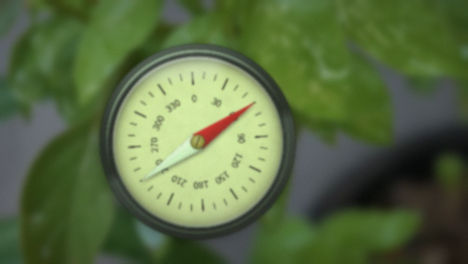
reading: ° 60
